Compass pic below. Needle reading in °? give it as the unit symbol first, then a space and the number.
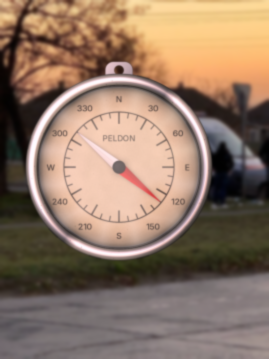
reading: ° 130
